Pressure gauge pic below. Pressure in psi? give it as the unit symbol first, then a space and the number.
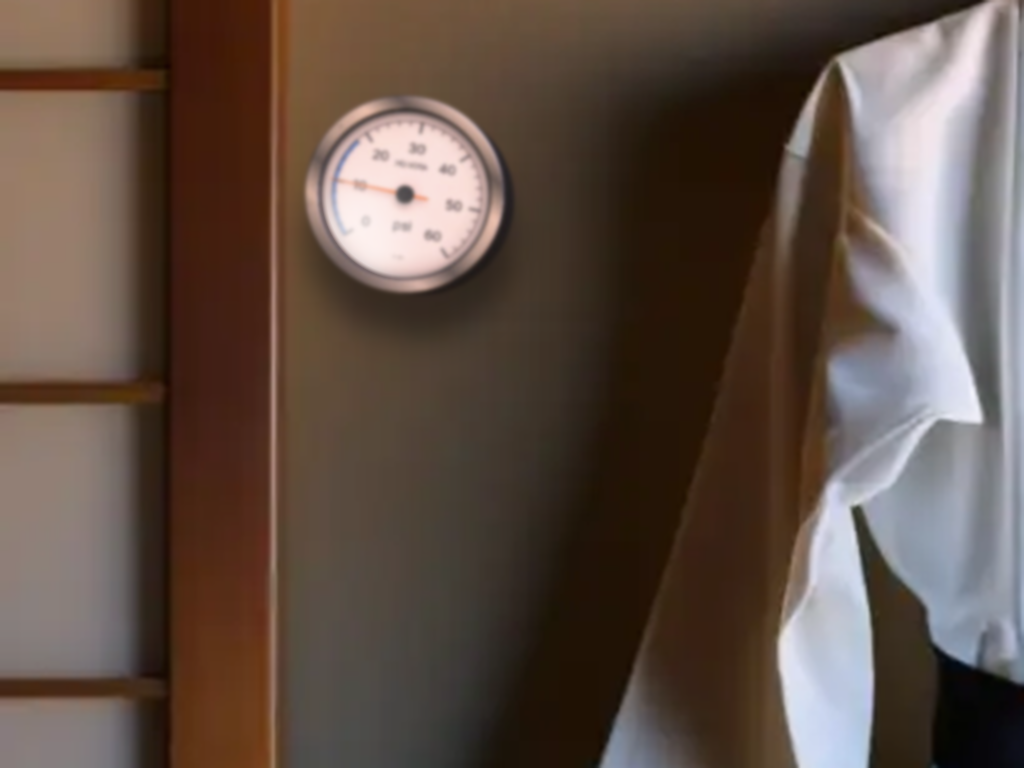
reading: psi 10
